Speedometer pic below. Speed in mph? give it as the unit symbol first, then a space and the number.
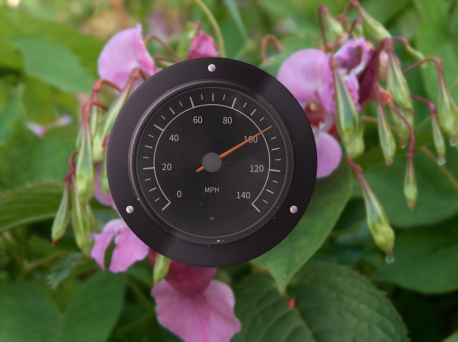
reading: mph 100
